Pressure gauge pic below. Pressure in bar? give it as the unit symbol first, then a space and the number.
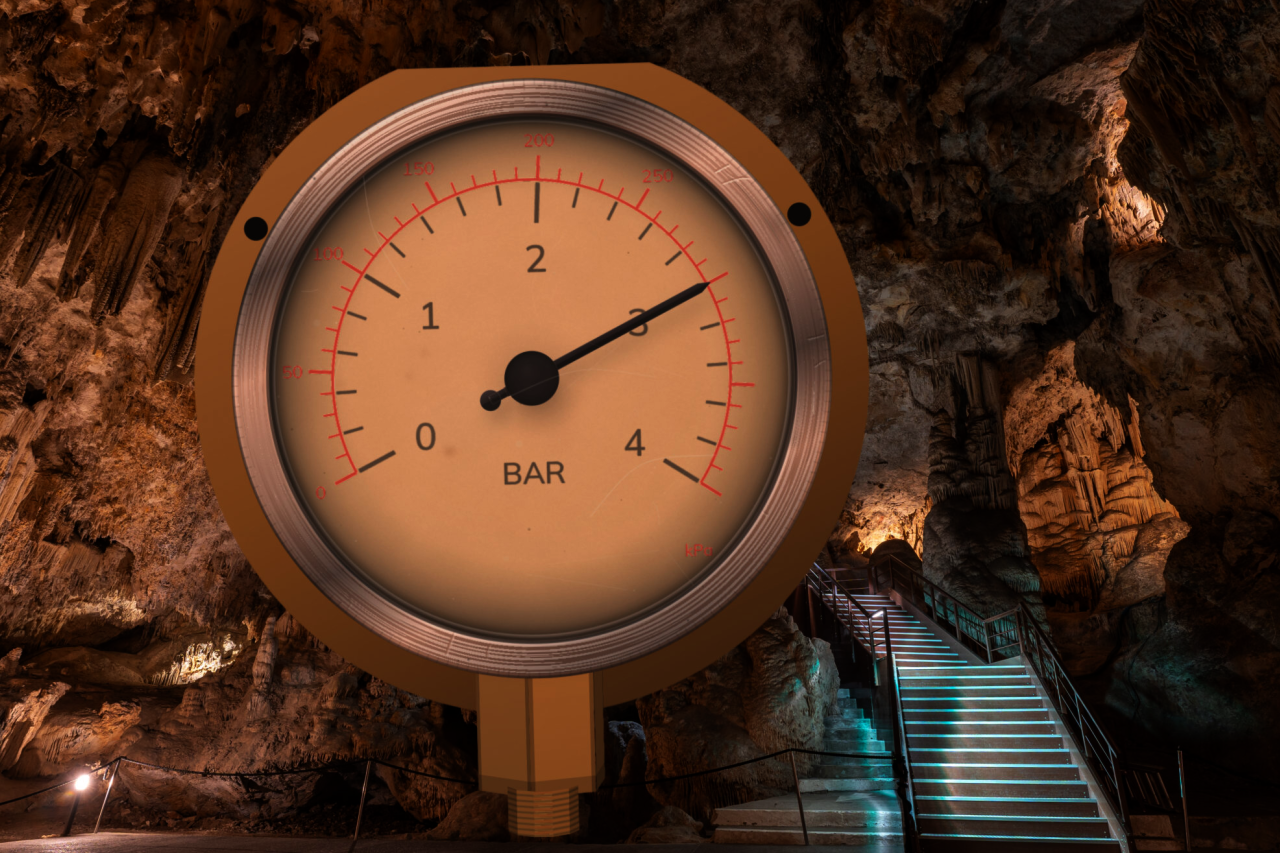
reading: bar 3
